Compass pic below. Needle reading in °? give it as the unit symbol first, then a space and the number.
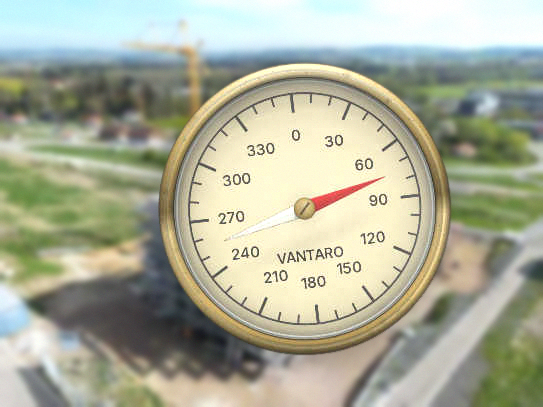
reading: ° 75
